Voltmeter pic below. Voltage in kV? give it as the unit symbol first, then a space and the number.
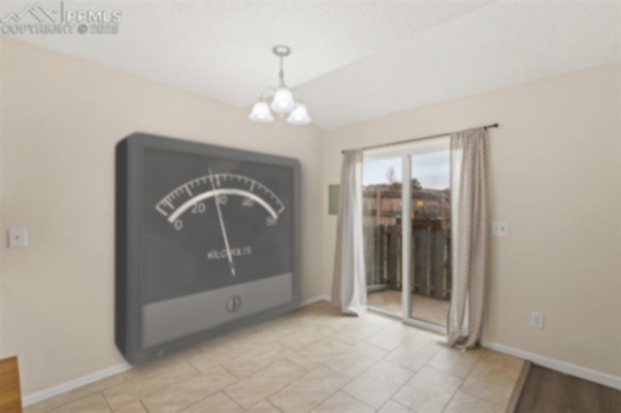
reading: kV 28
